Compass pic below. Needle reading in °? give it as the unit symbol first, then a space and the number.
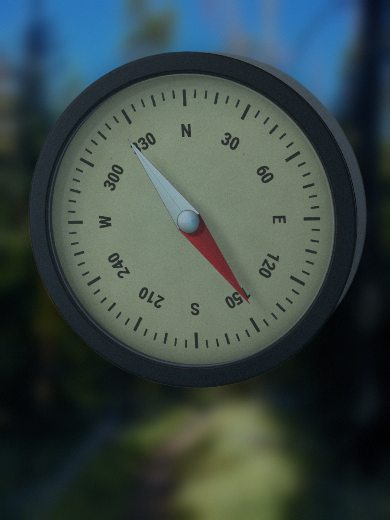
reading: ° 145
